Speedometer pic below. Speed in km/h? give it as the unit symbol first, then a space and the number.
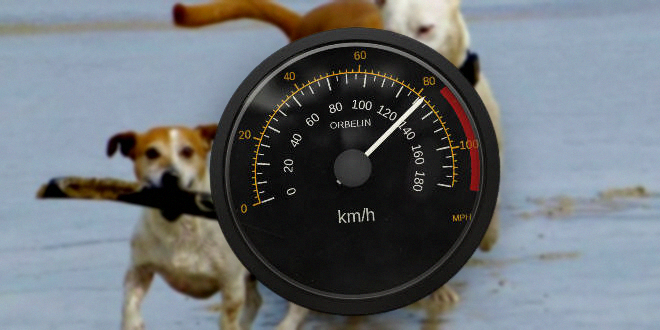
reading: km/h 132.5
